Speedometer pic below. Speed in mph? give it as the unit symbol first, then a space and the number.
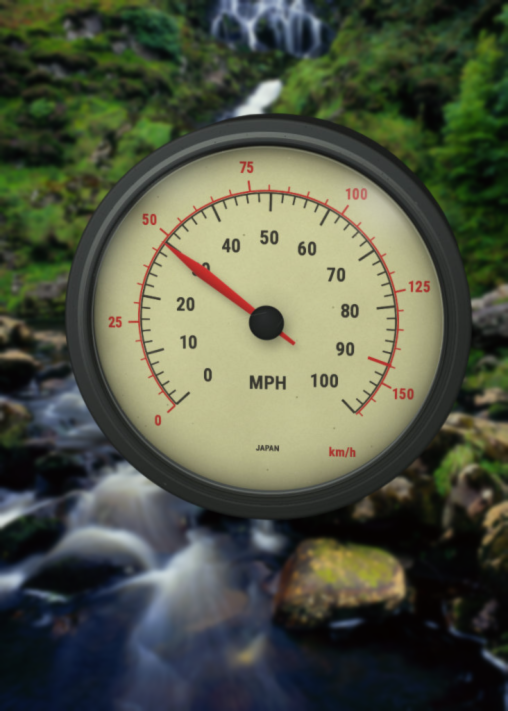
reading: mph 30
